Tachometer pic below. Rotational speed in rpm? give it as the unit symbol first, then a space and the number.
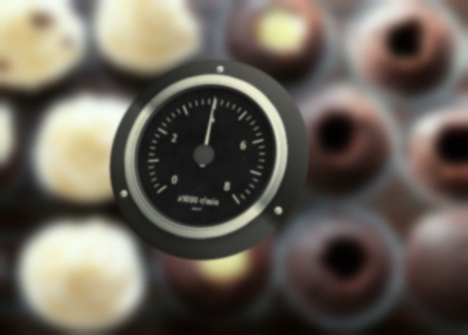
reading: rpm 4000
